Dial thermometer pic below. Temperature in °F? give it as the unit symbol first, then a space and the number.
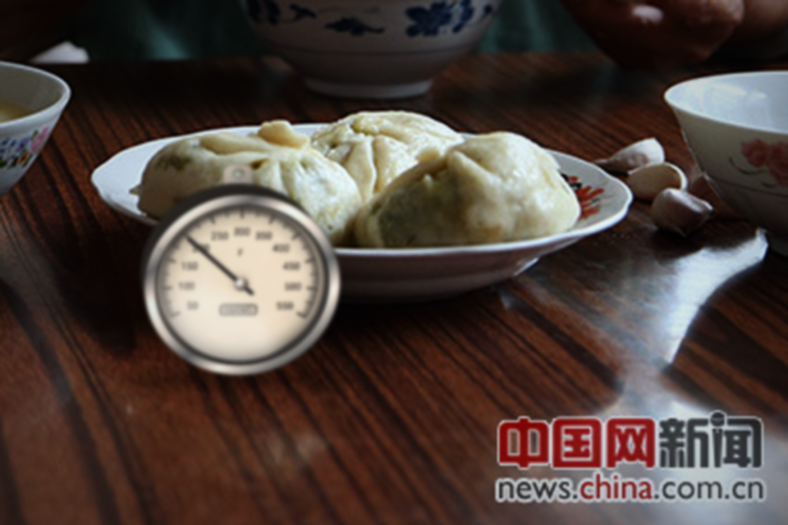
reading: °F 200
